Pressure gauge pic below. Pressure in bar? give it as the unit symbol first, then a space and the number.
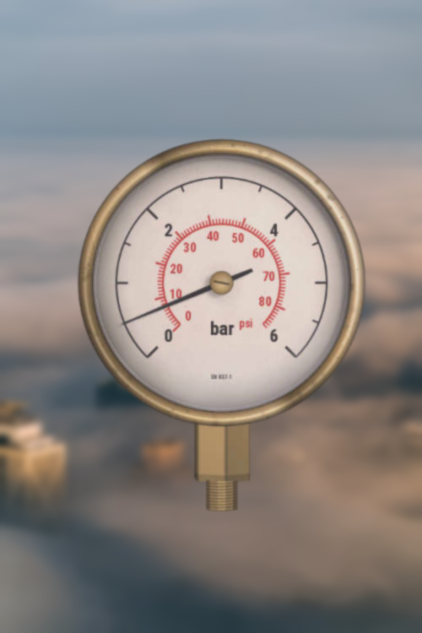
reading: bar 0.5
